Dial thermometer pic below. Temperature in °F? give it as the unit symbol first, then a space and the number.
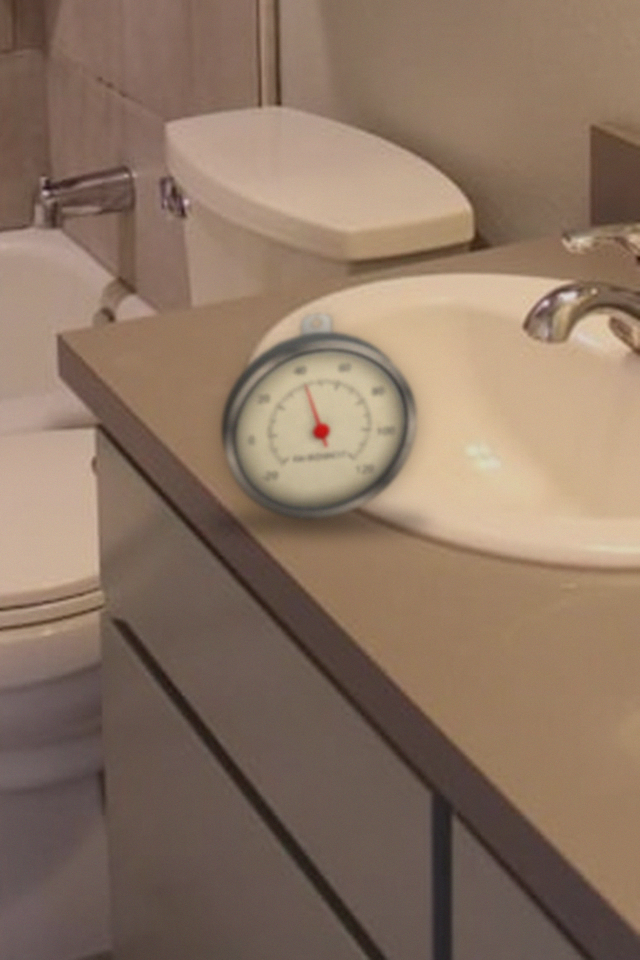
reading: °F 40
